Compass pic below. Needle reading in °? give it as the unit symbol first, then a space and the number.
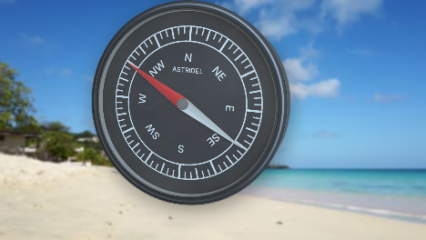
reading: ° 300
